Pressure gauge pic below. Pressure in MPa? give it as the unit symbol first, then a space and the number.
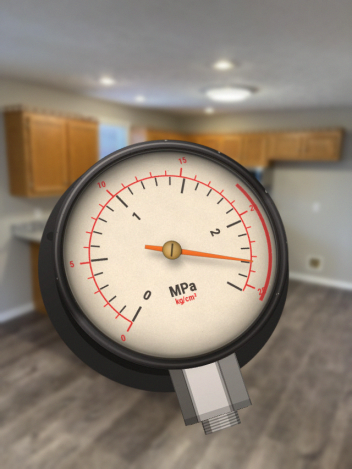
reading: MPa 2.3
